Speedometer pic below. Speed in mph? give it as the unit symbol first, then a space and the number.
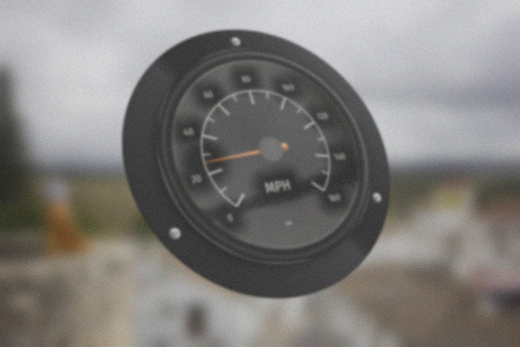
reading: mph 25
